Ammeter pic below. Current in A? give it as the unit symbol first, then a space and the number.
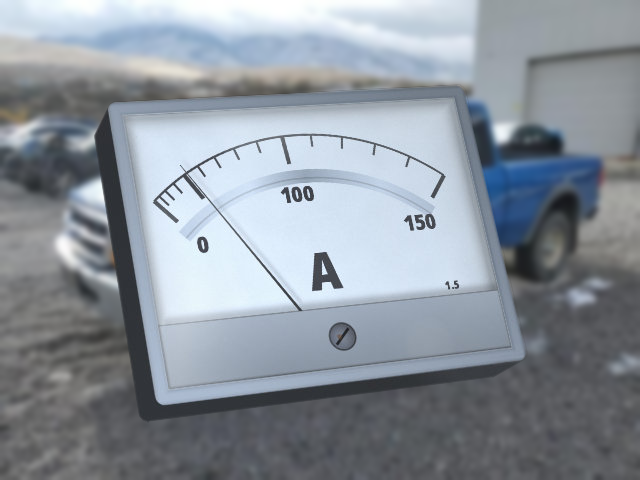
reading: A 50
